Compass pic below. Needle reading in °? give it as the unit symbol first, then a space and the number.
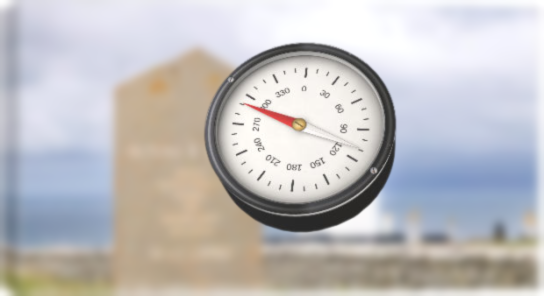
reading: ° 290
